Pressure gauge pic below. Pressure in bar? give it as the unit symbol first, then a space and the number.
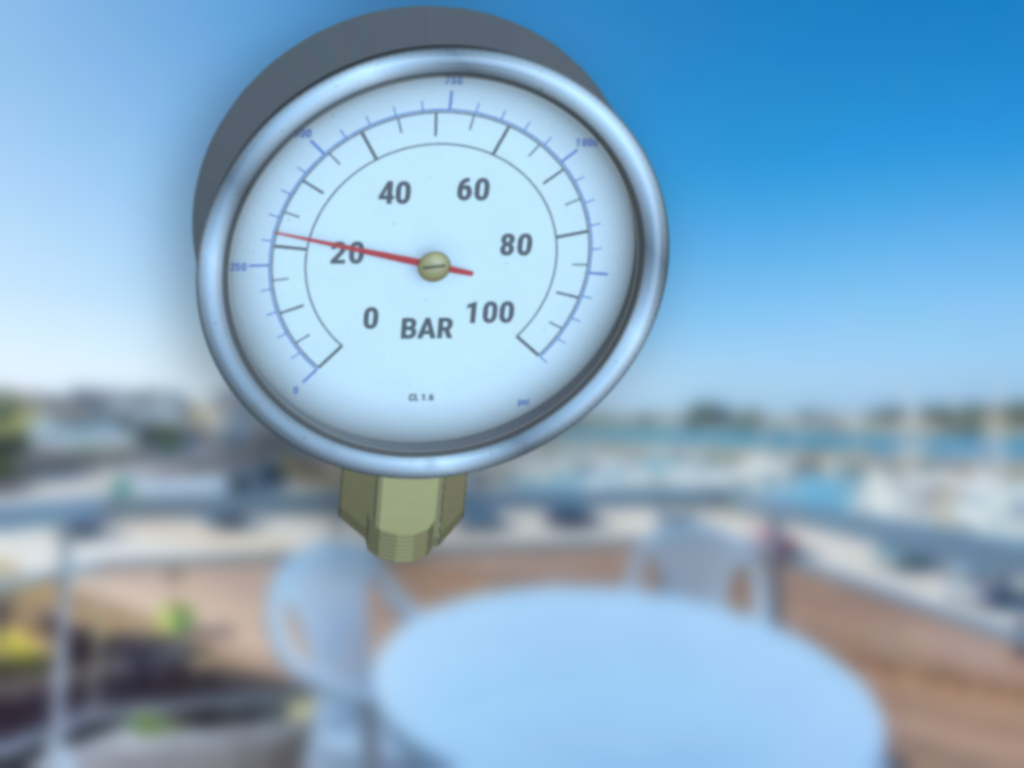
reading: bar 22.5
